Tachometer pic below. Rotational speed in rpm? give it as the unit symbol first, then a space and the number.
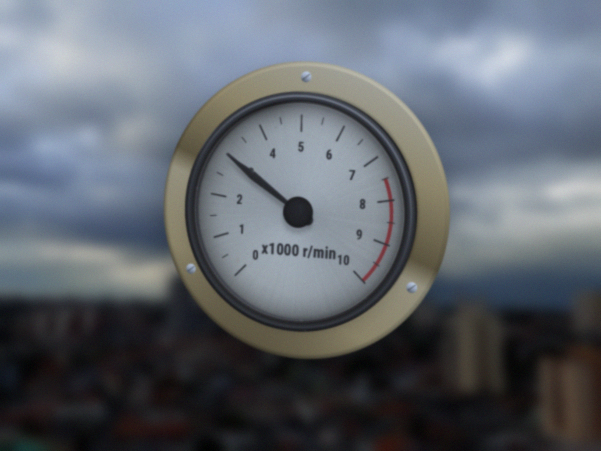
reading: rpm 3000
